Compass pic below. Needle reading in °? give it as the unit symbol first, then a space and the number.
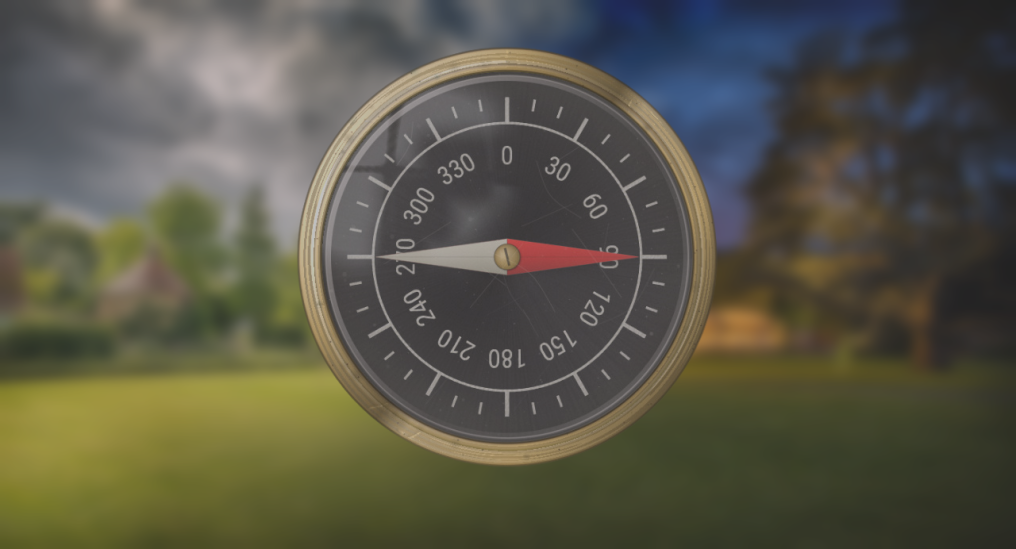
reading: ° 90
